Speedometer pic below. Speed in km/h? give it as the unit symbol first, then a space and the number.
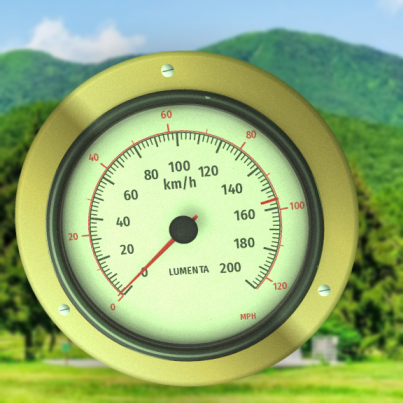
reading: km/h 2
